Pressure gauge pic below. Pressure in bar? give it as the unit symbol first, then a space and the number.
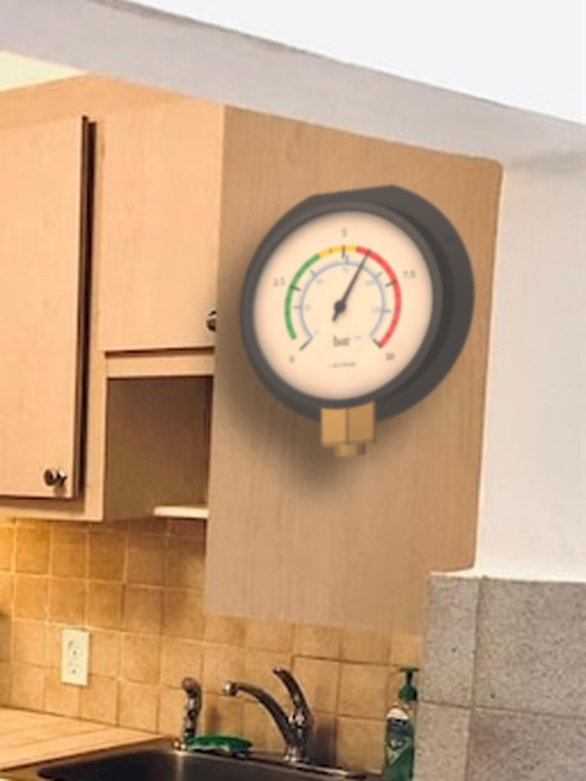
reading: bar 6
